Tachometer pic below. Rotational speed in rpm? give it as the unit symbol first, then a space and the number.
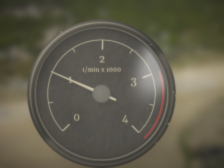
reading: rpm 1000
